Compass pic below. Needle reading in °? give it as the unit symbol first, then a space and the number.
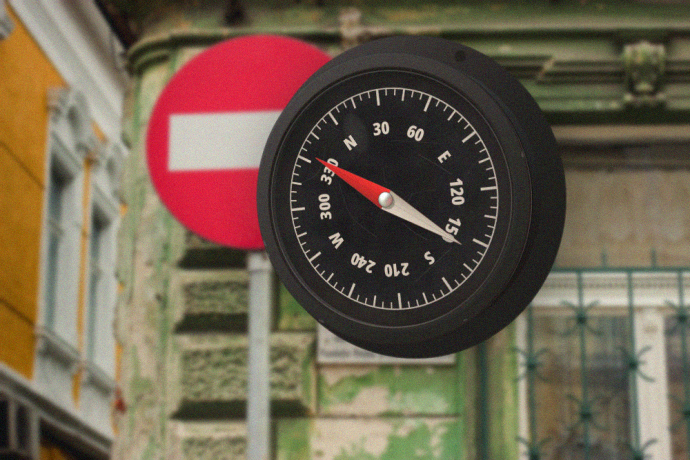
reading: ° 335
